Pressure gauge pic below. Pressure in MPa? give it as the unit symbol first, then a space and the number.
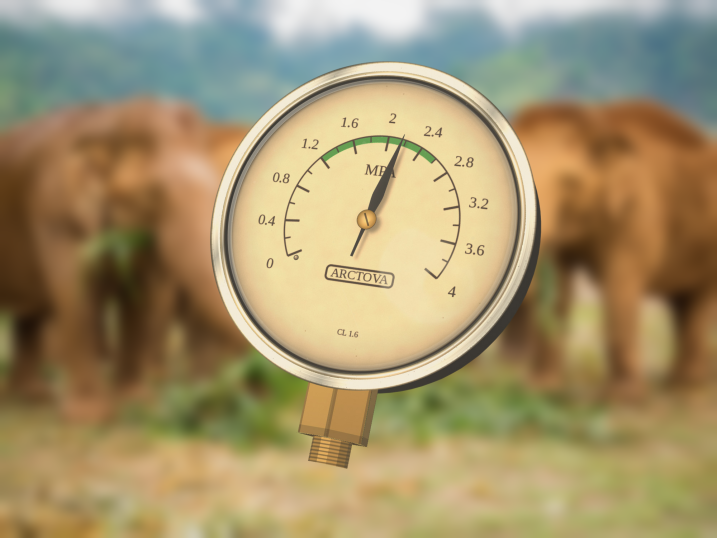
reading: MPa 2.2
